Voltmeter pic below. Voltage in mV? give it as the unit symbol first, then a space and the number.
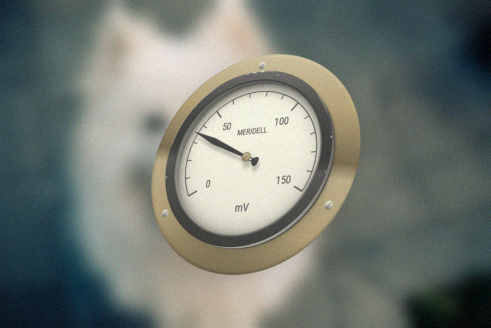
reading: mV 35
